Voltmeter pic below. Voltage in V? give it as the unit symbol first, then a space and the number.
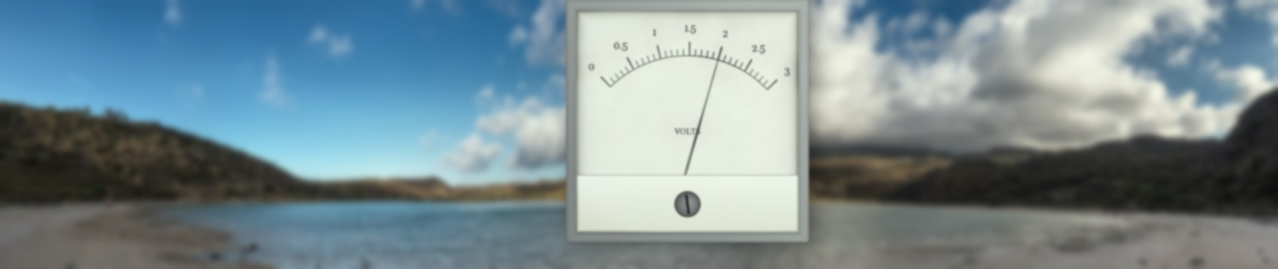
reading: V 2
